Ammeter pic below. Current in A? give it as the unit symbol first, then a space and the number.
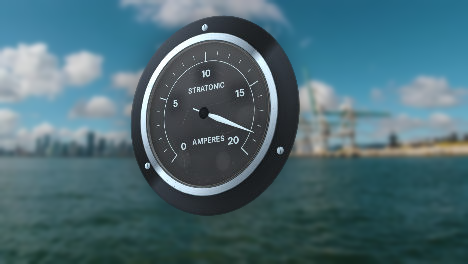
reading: A 18.5
